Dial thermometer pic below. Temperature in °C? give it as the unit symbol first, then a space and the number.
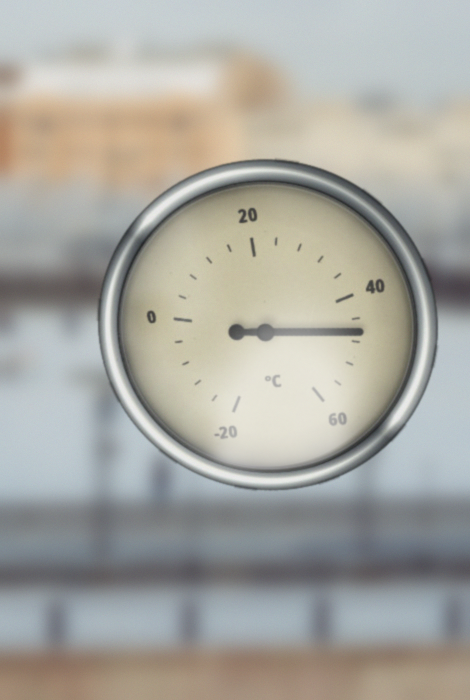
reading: °C 46
